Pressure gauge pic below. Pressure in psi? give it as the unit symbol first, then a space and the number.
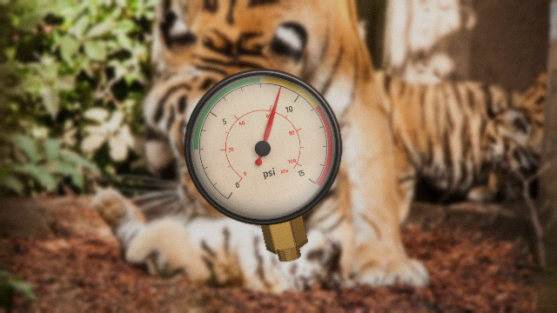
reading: psi 9
